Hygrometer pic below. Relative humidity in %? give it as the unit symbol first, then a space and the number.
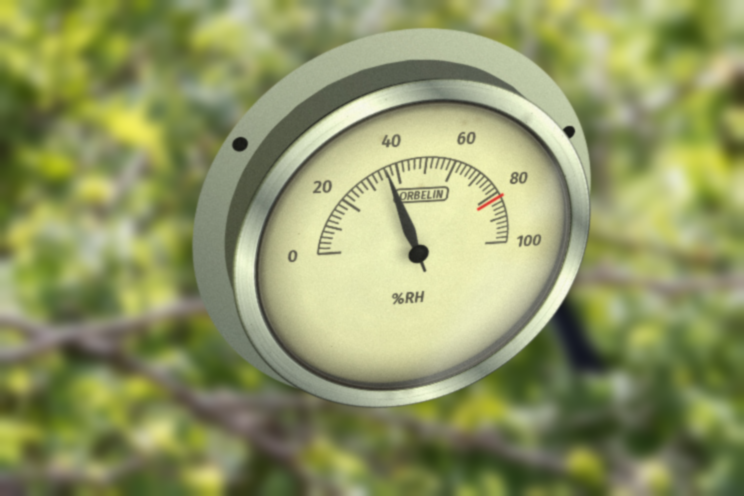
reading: % 36
